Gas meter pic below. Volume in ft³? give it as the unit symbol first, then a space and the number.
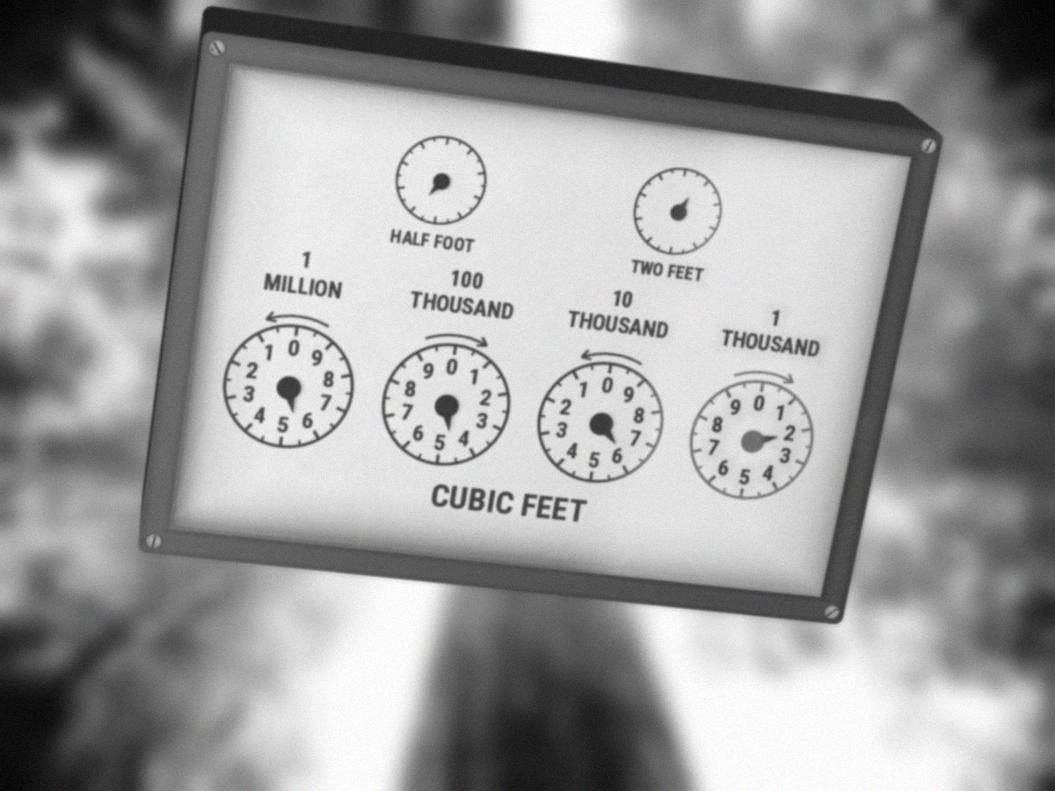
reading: ft³ 546200
